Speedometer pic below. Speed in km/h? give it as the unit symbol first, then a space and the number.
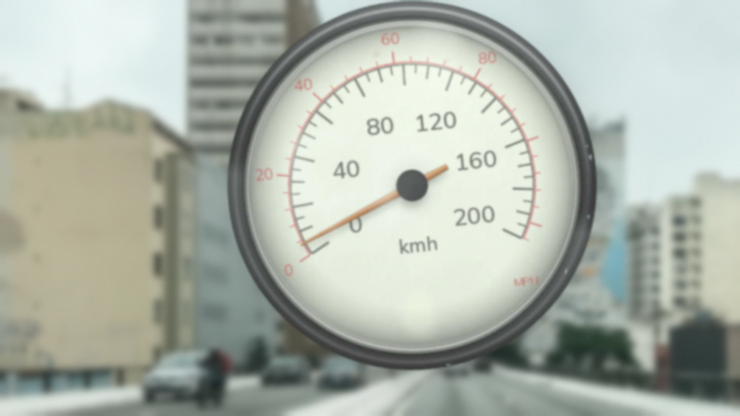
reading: km/h 5
